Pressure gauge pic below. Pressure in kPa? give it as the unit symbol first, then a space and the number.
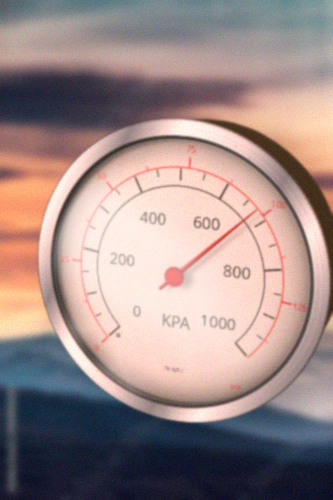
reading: kPa 675
